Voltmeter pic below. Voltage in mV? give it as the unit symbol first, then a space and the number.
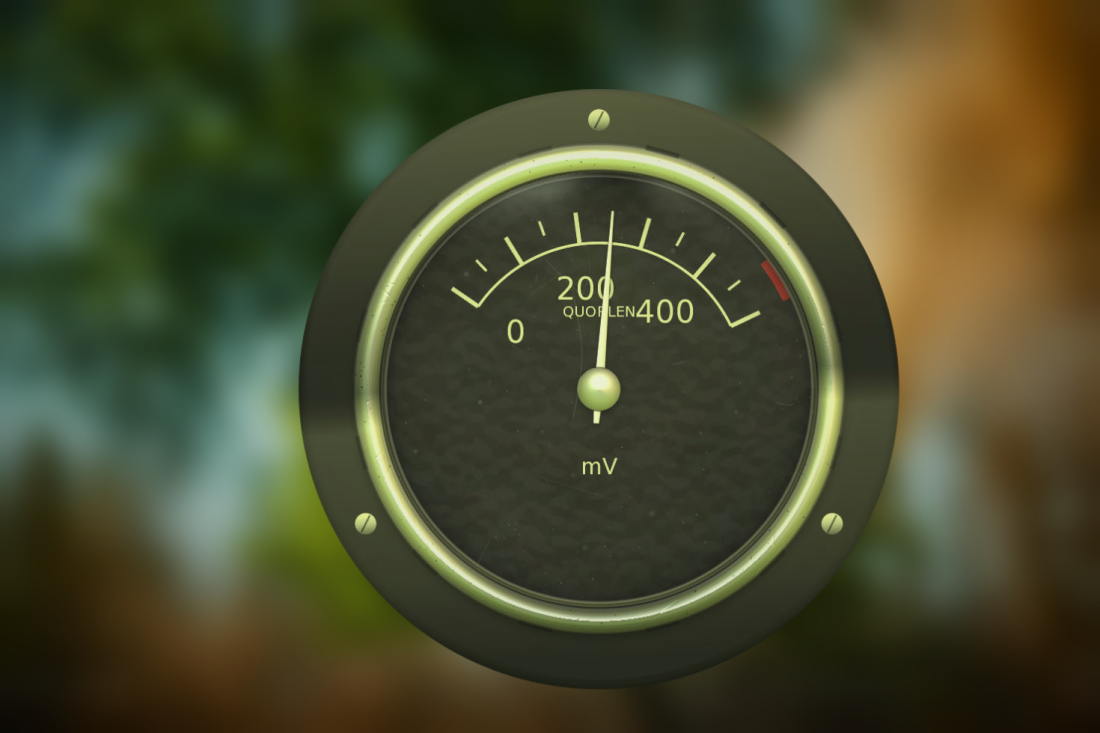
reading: mV 250
